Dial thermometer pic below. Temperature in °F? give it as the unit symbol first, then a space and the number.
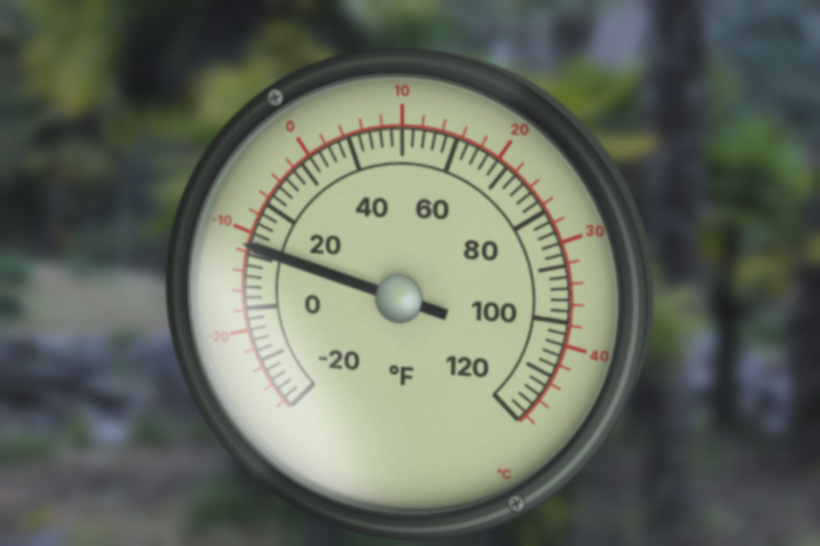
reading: °F 12
